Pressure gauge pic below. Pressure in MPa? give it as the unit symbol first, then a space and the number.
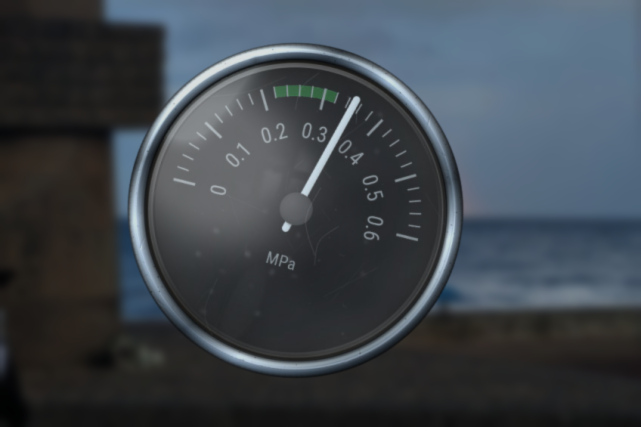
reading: MPa 0.35
